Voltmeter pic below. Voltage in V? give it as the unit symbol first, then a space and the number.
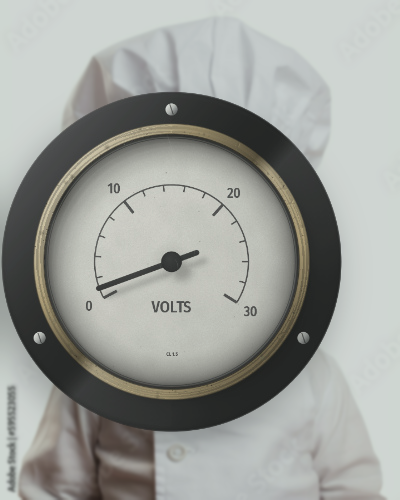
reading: V 1
